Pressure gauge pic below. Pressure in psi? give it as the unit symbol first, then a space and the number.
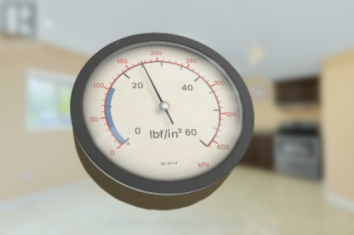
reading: psi 25
